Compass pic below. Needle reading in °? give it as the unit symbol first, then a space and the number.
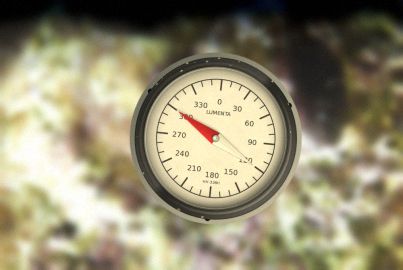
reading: ° 300
